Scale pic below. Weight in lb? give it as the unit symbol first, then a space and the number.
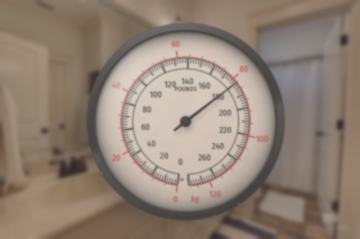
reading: lb 180
